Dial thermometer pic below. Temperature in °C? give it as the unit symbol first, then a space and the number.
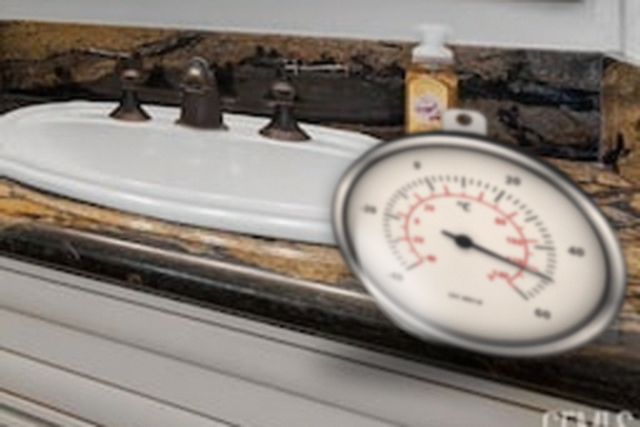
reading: °C 50
